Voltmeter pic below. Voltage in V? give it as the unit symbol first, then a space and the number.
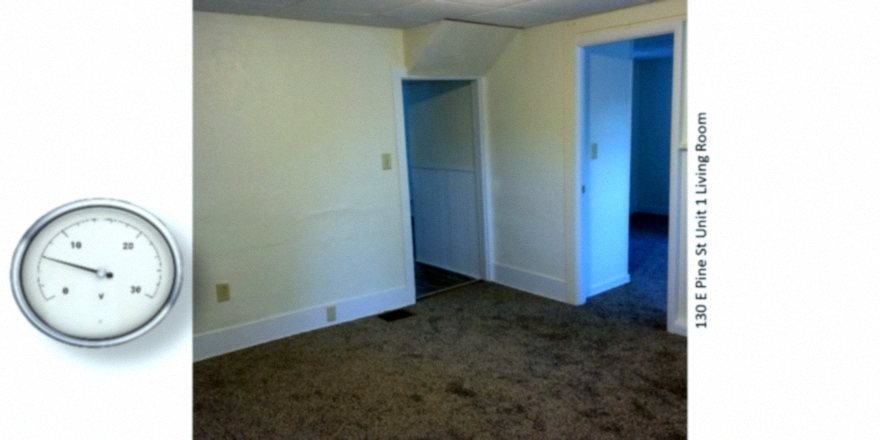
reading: V 6
